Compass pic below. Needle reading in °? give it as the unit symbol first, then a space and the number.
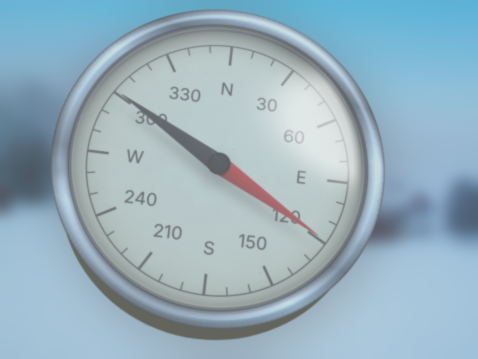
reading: ° 120
